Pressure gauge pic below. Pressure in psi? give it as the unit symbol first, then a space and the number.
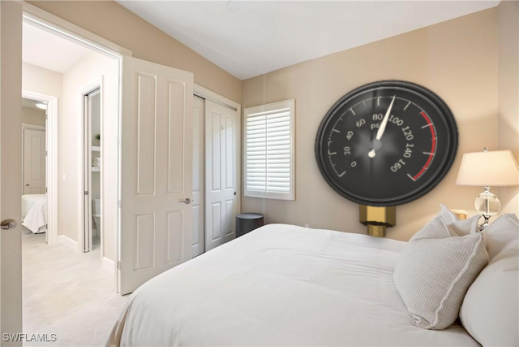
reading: psi 90
